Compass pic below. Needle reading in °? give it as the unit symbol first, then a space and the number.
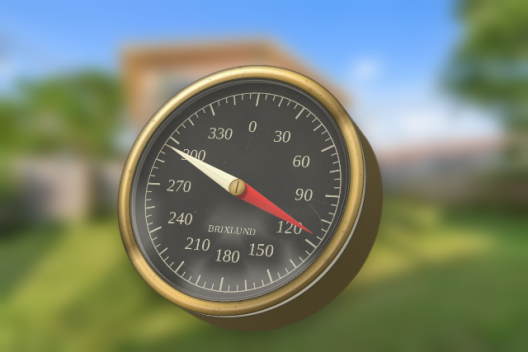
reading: ° 115
